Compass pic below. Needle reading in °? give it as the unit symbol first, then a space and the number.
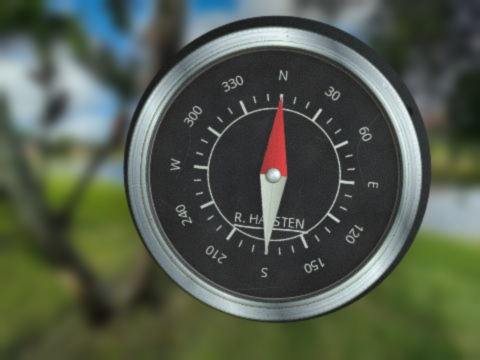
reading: ° 0
